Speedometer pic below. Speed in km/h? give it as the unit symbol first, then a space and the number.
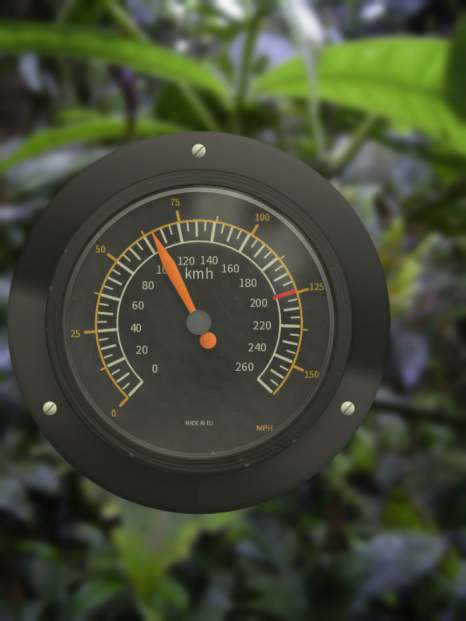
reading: km/h 105
